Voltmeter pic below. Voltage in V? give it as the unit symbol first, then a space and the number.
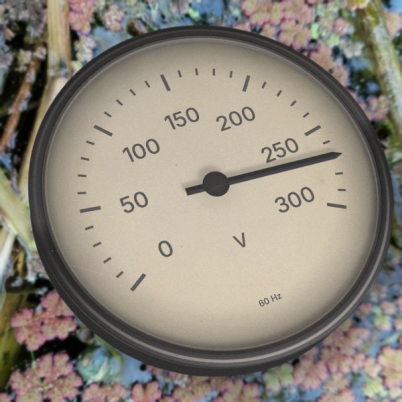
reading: V 270
